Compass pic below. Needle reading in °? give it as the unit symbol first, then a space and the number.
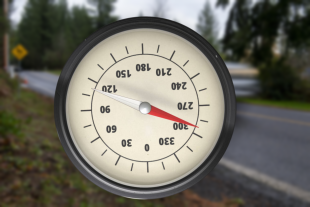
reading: ° 292.5
